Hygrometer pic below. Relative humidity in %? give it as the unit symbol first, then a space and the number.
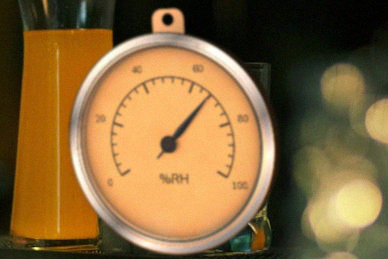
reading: % 68
